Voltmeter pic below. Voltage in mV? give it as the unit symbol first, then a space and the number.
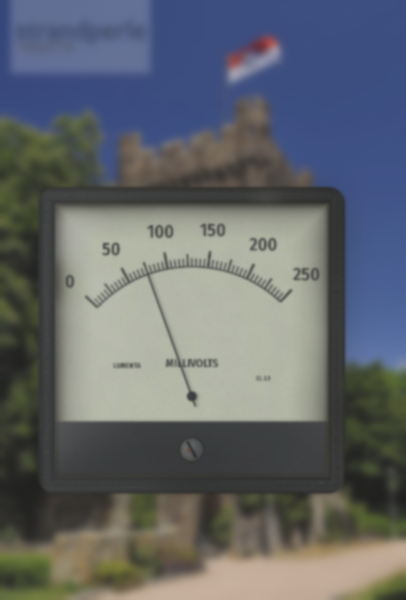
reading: mV 75
